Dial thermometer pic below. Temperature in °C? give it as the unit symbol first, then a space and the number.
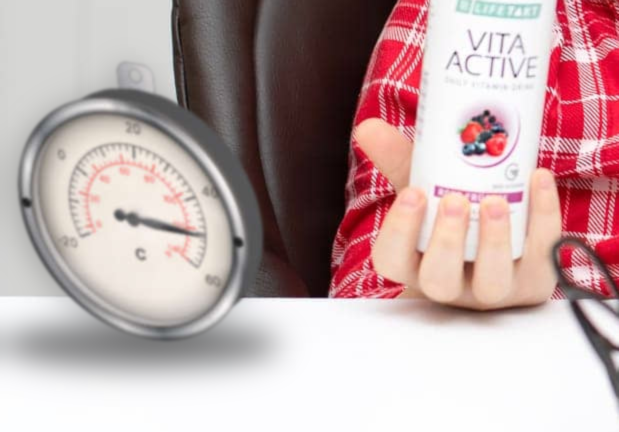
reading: °C 50
